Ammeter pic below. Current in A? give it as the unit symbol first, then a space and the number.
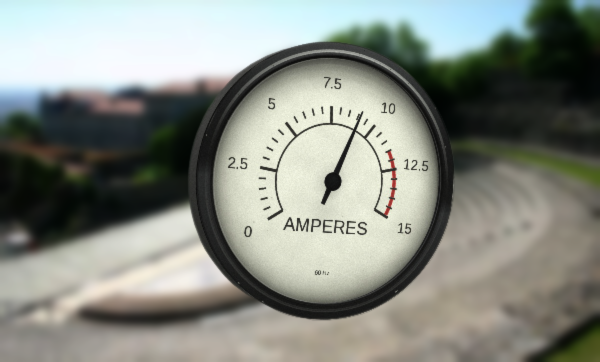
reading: A 9
